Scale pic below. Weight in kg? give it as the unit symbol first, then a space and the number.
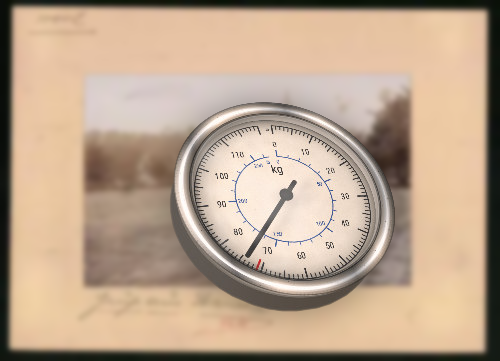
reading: kg 74
